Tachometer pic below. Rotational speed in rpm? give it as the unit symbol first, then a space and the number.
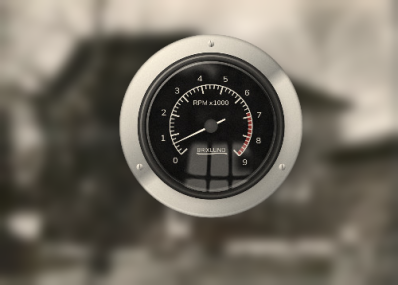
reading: rpm 600
